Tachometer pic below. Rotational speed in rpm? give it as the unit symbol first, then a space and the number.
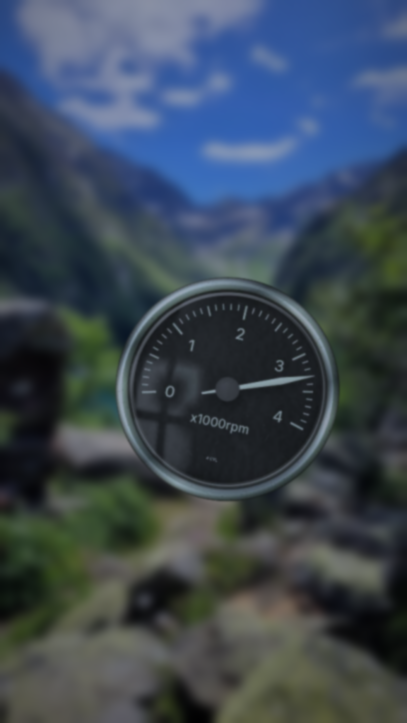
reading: rpm 3300
